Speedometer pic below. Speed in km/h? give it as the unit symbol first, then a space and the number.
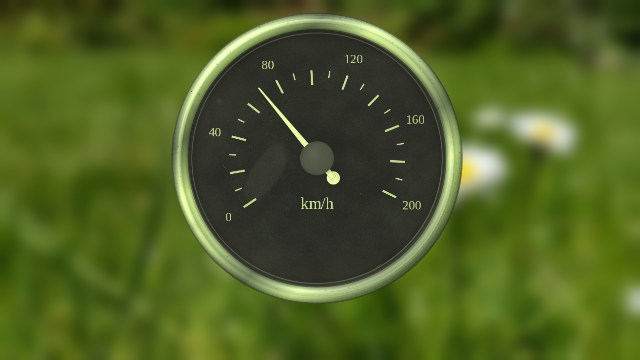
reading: km/h 70
